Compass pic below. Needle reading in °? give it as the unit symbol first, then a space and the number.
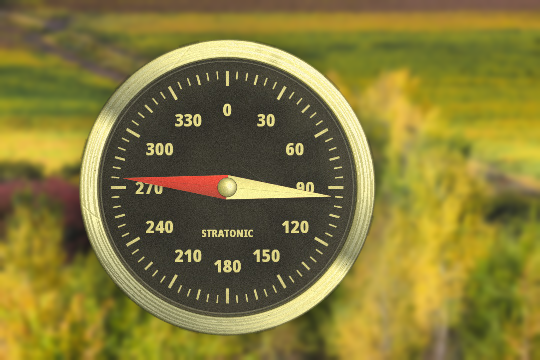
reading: ° 275
